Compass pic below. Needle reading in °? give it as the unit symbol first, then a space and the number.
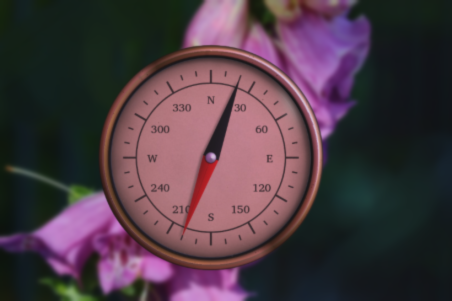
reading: ° 200
